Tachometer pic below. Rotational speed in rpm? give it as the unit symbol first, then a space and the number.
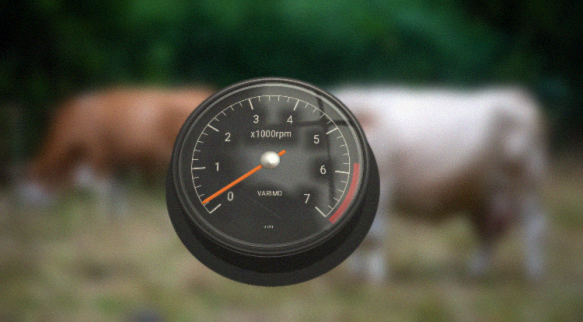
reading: rpm 200
